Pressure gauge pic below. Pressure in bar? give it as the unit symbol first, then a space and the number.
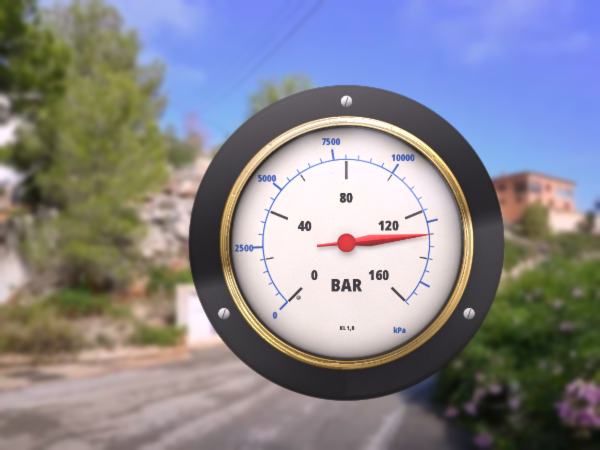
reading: bar 130
